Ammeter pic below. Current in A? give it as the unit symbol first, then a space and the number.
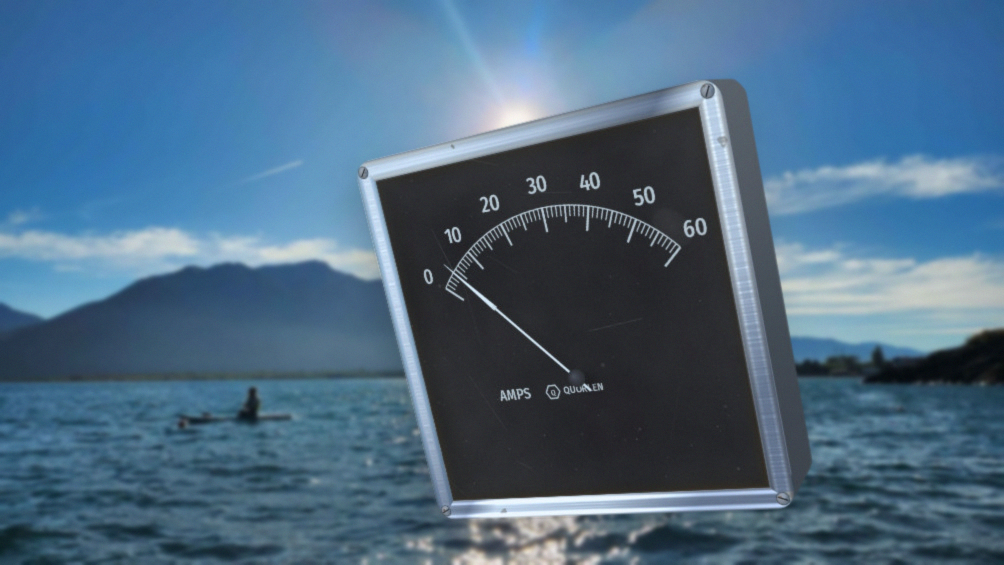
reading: A 5
